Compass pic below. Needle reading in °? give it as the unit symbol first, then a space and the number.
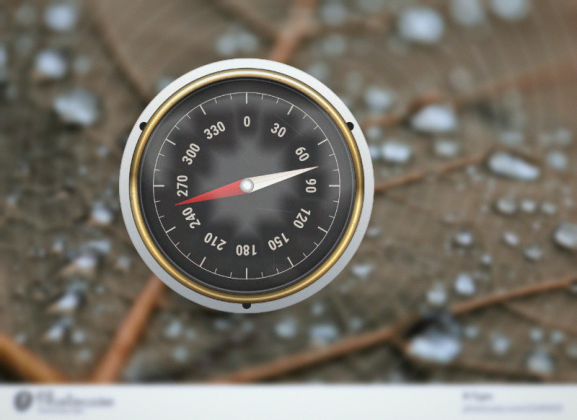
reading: ° 255
